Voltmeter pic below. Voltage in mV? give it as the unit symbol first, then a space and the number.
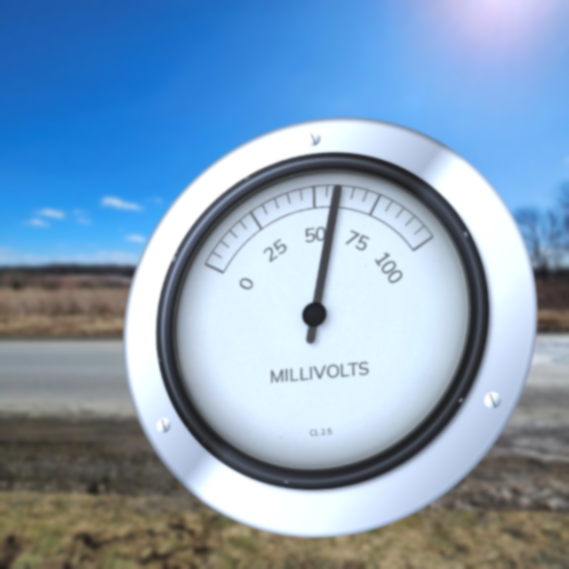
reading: mV 60
